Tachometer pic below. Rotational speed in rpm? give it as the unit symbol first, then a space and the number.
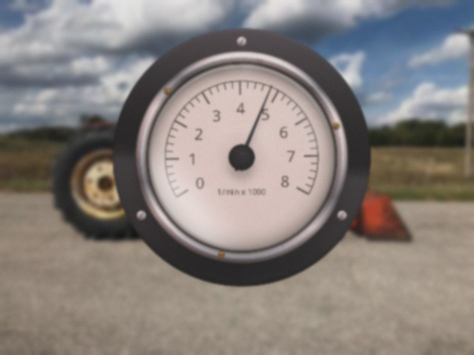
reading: rpm 4800
